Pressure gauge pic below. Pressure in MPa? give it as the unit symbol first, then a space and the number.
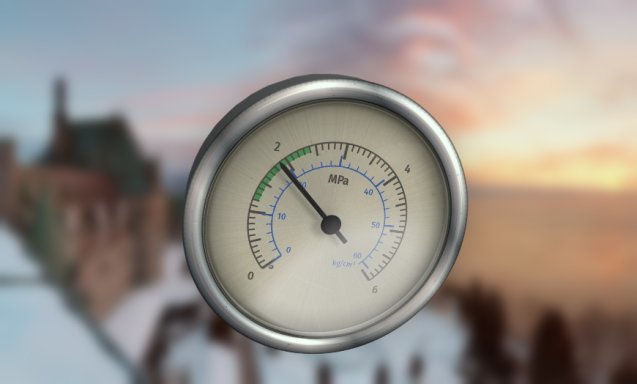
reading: MPa 1.9
